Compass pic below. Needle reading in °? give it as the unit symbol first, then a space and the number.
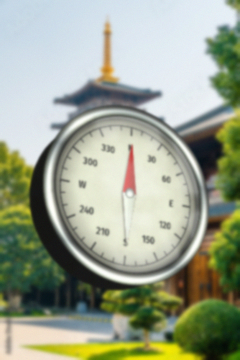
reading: ° 0
